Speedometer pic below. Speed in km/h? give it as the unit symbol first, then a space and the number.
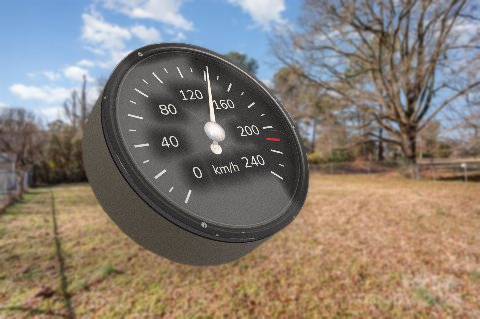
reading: km/h 140
